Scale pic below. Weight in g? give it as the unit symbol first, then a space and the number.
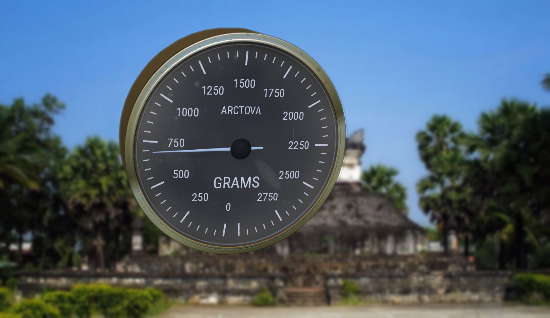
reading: g 700
